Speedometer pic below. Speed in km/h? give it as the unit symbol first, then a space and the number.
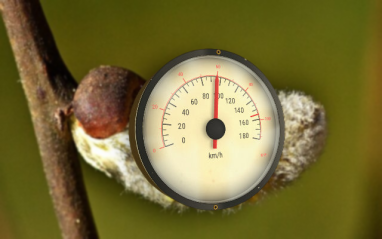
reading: km/h 95
